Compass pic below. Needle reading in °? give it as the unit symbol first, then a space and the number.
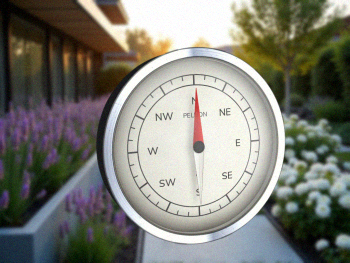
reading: ° 0
